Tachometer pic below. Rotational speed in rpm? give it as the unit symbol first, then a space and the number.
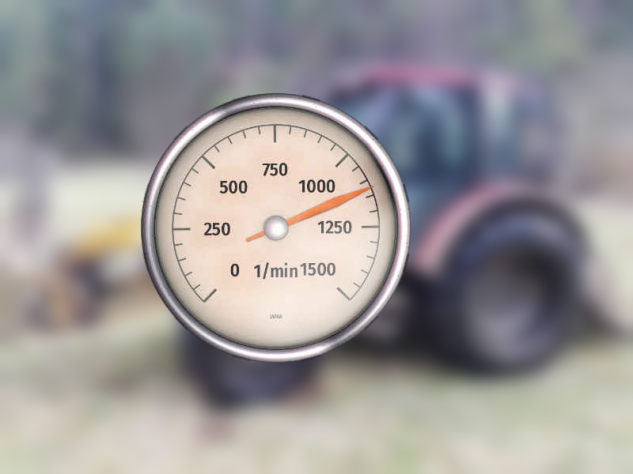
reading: rpm 1125
